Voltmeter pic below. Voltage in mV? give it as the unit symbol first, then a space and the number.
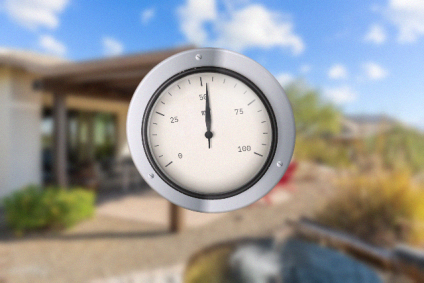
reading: mV 52.5
